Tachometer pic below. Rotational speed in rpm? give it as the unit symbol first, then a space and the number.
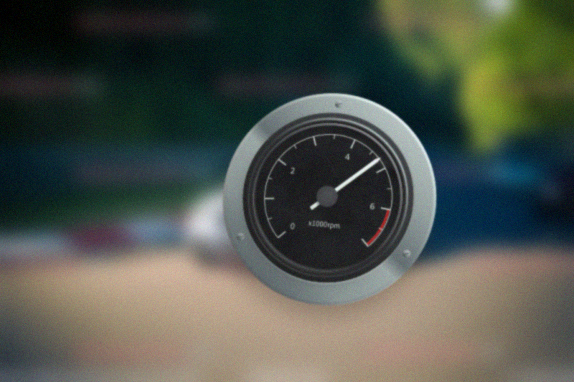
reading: rpm 4750
